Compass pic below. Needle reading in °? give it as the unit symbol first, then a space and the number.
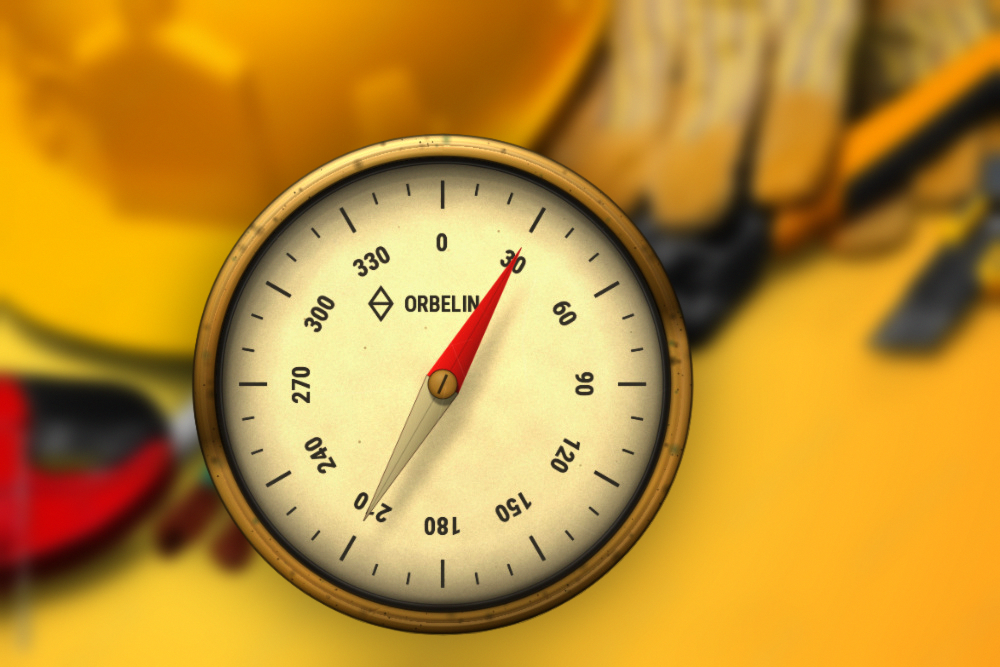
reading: ° 30
